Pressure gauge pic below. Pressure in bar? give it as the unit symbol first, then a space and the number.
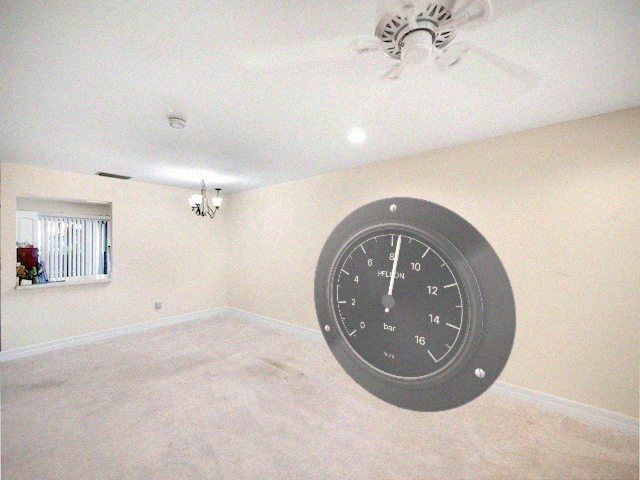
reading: bar 8.5
